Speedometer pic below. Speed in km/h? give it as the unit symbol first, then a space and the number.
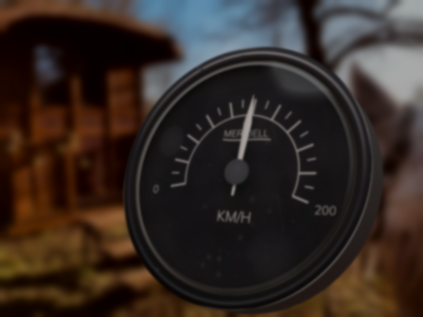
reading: km/h 100
